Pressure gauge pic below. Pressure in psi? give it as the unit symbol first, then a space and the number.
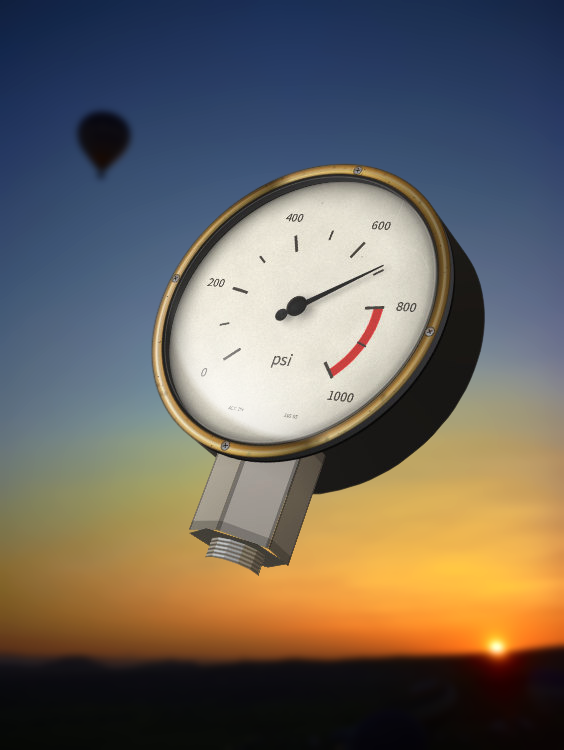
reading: psi 700
